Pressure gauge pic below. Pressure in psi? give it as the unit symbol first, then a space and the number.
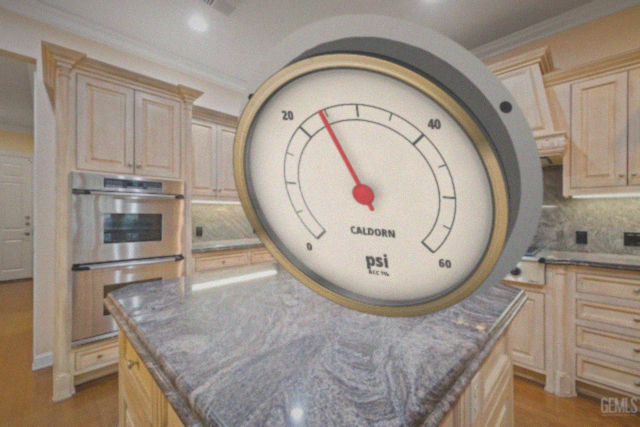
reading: psi 25
